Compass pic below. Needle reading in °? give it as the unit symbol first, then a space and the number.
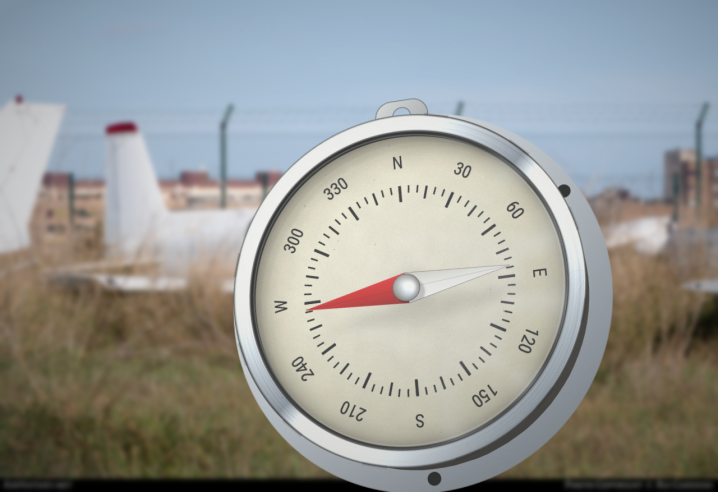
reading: ° 265
